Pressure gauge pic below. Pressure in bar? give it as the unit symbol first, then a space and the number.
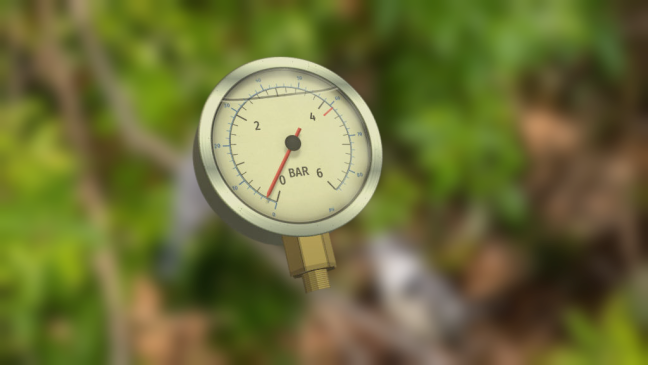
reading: bar 0.2
